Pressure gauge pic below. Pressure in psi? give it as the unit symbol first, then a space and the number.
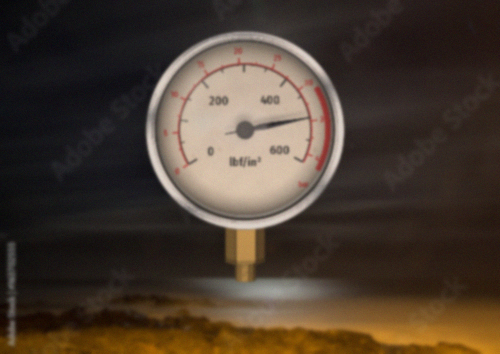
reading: psi 500
